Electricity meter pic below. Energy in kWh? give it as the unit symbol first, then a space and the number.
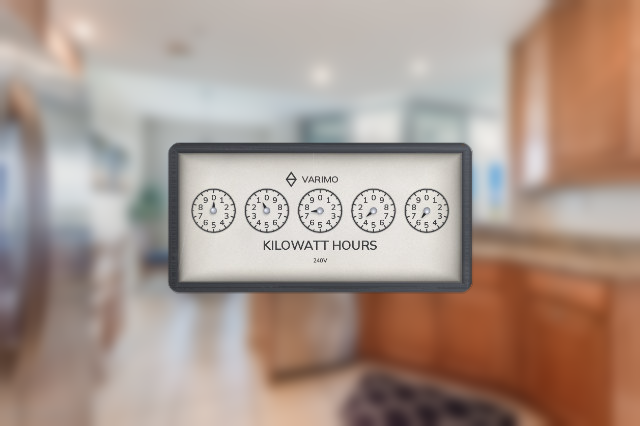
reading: kWh 736
